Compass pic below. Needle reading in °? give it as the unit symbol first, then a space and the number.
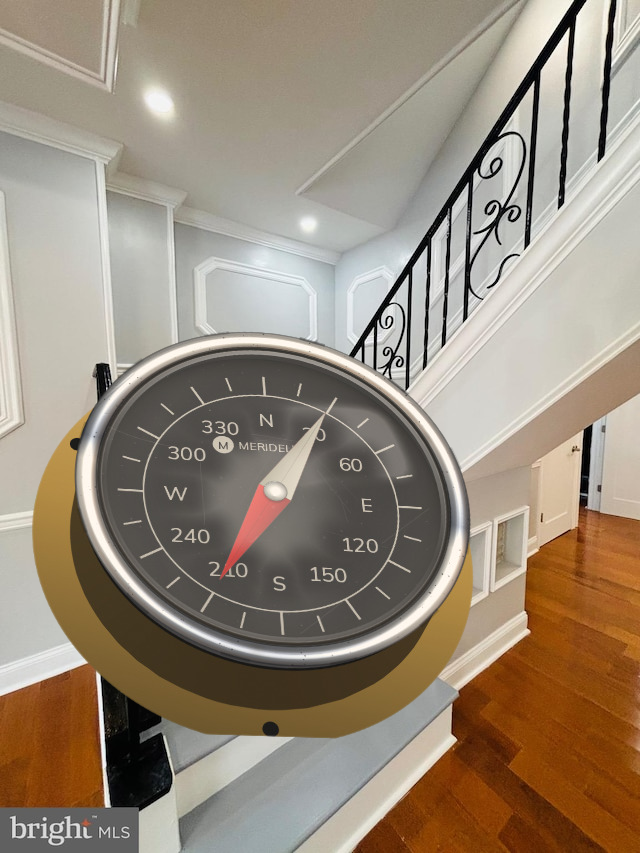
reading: ° 210
